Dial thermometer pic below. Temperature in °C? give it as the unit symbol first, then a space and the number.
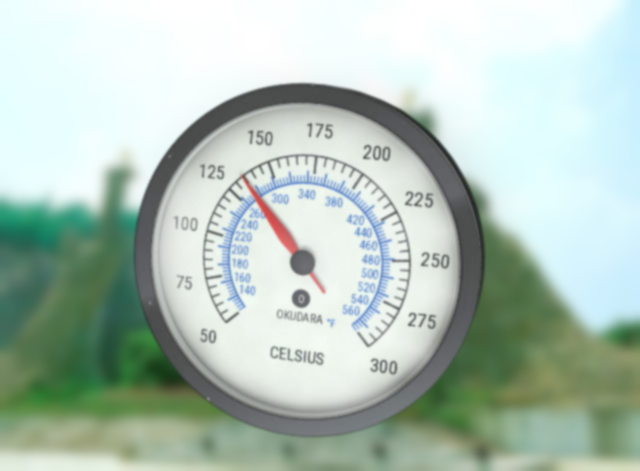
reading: °C 135
